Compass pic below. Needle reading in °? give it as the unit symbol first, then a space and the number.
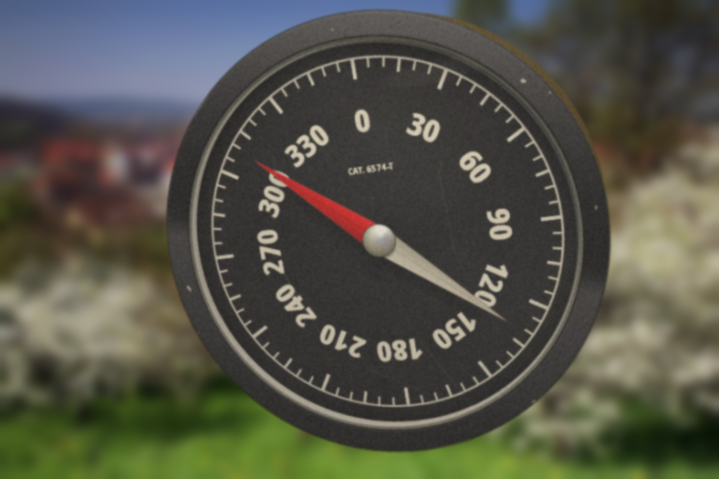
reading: ° 310
